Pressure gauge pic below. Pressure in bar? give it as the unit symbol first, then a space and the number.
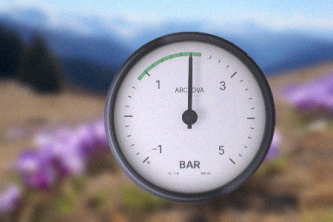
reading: bar 2
